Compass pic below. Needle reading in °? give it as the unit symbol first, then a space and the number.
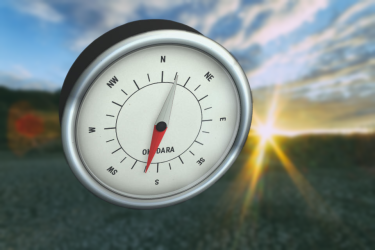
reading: ° 195
